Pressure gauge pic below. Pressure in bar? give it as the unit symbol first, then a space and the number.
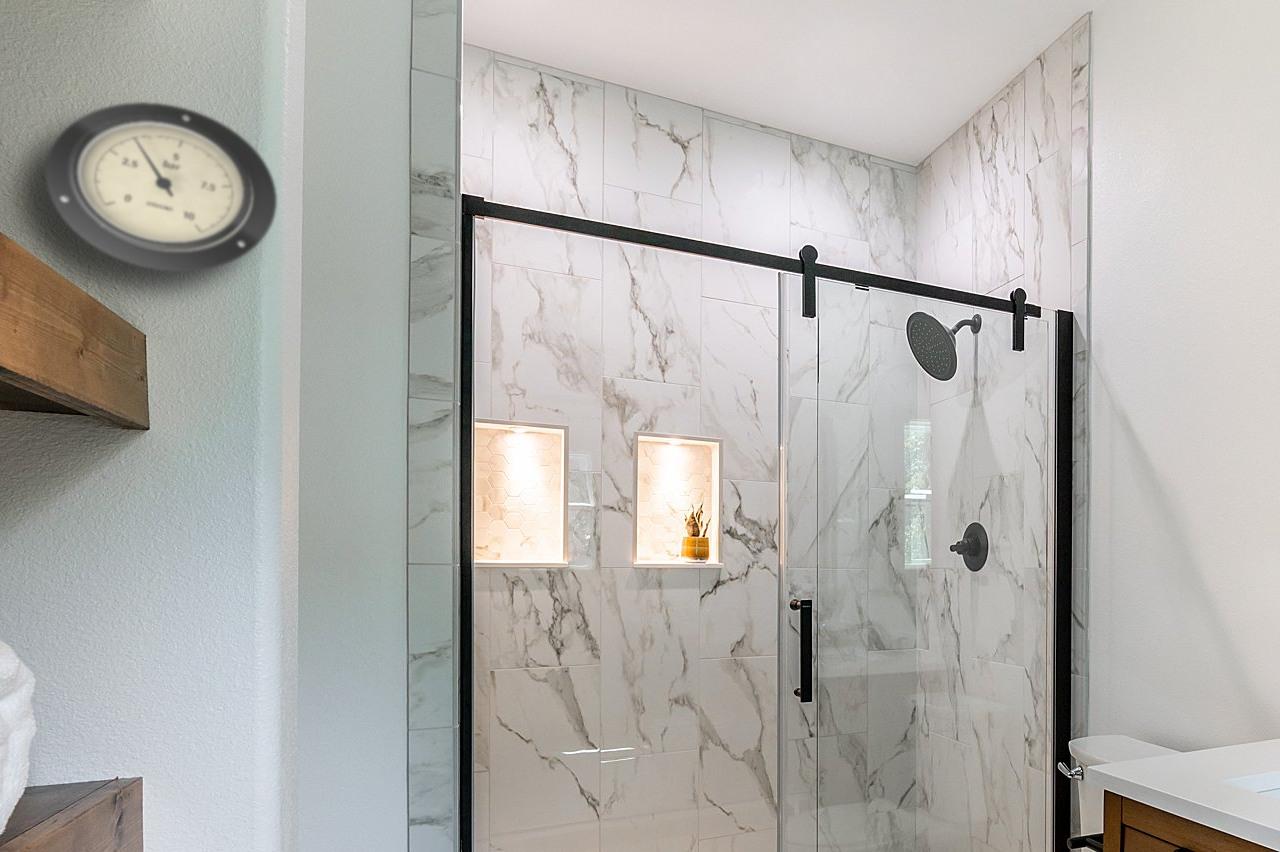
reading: bar 3.5
